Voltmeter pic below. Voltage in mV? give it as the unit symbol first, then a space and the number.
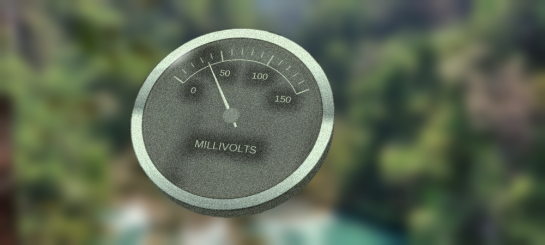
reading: mV 35
